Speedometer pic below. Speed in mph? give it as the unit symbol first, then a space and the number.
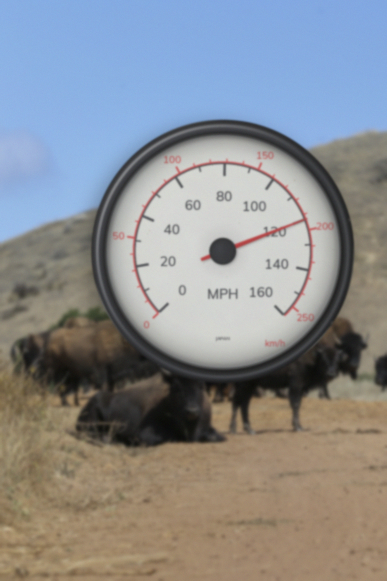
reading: mph 120
